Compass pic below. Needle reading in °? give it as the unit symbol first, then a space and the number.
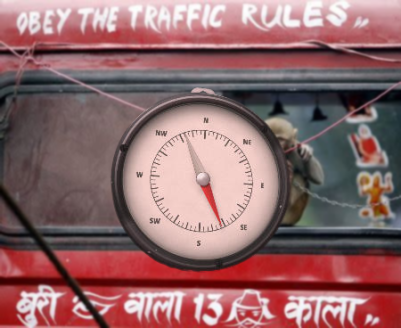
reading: ° 155
